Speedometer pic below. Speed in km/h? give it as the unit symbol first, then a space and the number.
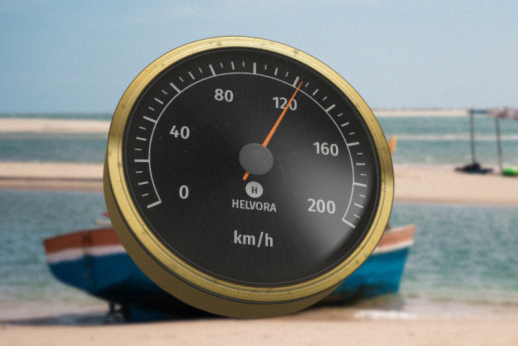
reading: km/h 122.5
